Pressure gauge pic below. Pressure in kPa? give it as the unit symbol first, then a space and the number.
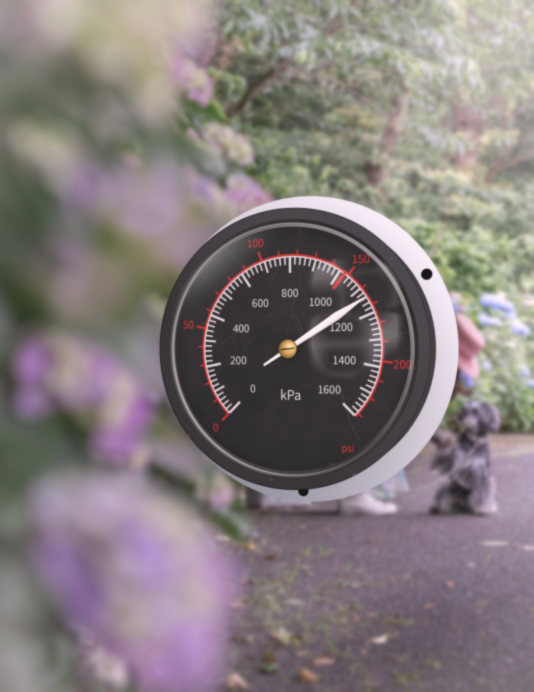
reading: kPa 1140
